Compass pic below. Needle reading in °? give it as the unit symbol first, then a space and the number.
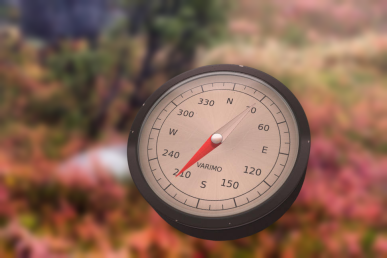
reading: ° 210
